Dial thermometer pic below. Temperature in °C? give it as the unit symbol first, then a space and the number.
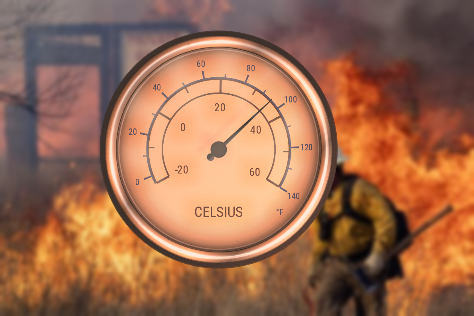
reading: °C 35
